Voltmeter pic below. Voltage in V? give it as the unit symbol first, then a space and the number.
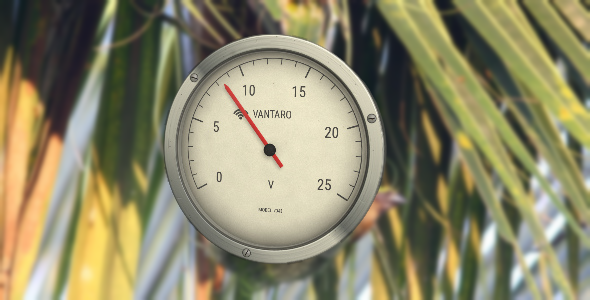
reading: V 8.5
